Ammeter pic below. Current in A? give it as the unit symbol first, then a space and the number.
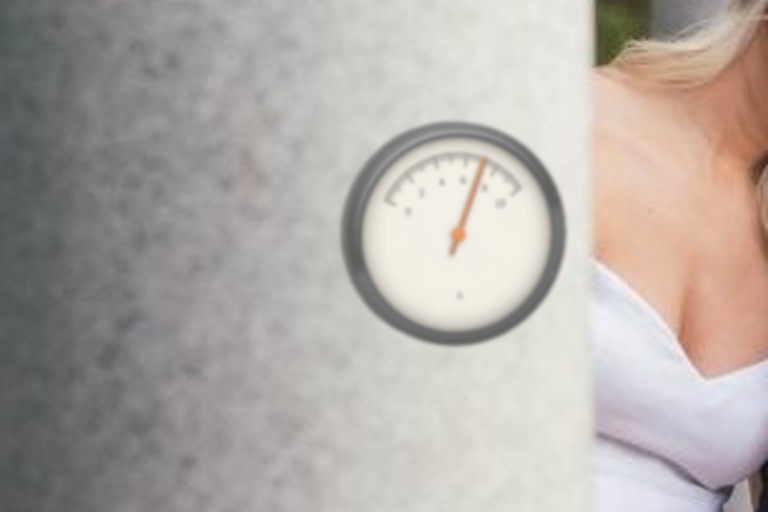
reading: A 7
